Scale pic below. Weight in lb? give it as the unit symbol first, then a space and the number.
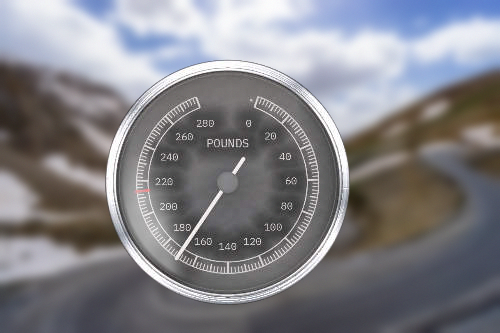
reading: lb 170
